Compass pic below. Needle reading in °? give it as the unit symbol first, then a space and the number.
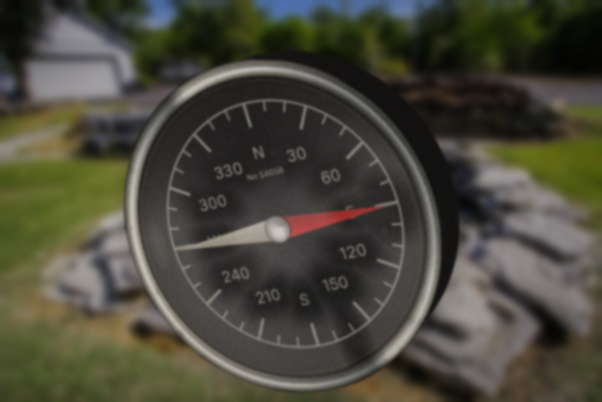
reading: ° 90
